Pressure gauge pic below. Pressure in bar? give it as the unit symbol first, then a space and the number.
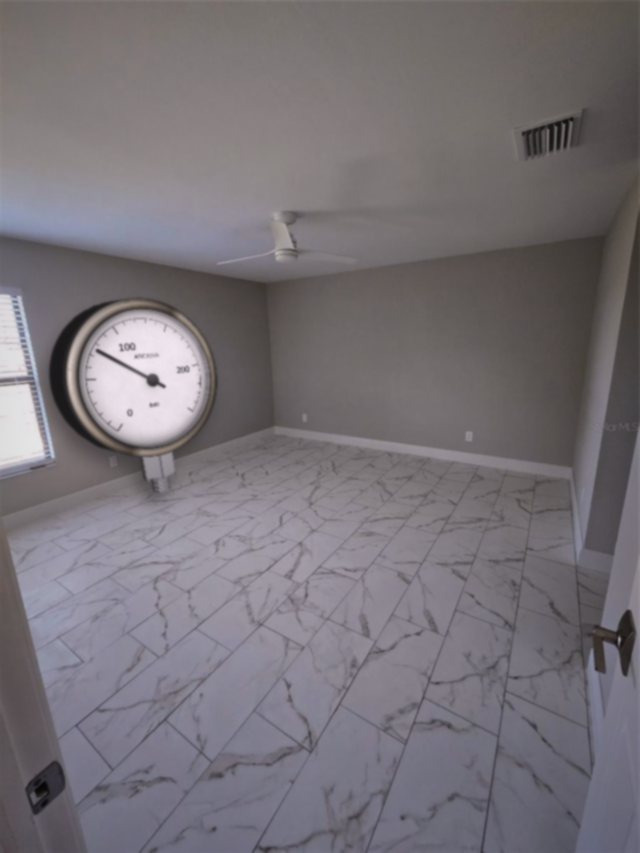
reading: bar 75
